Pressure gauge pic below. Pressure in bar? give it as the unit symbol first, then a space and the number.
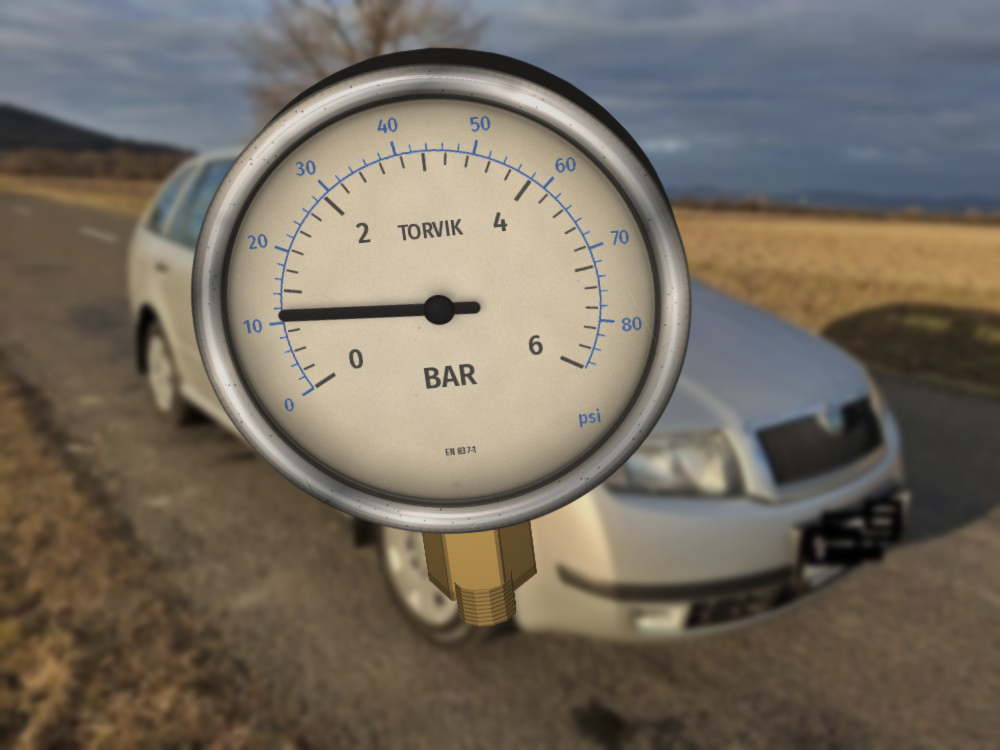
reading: bar 0.8
